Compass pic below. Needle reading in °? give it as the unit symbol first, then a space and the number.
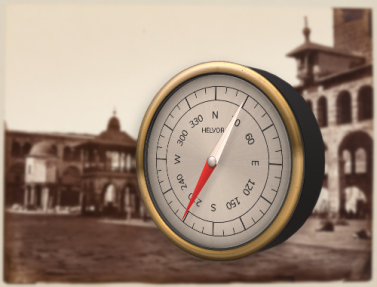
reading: ° 210
